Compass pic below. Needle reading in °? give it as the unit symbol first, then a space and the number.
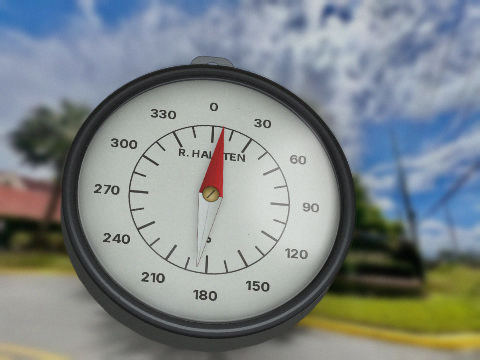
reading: ° 7.5
